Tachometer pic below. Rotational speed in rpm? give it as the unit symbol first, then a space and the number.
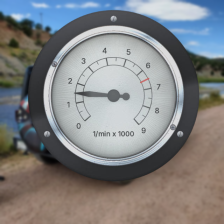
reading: rpm 1500
